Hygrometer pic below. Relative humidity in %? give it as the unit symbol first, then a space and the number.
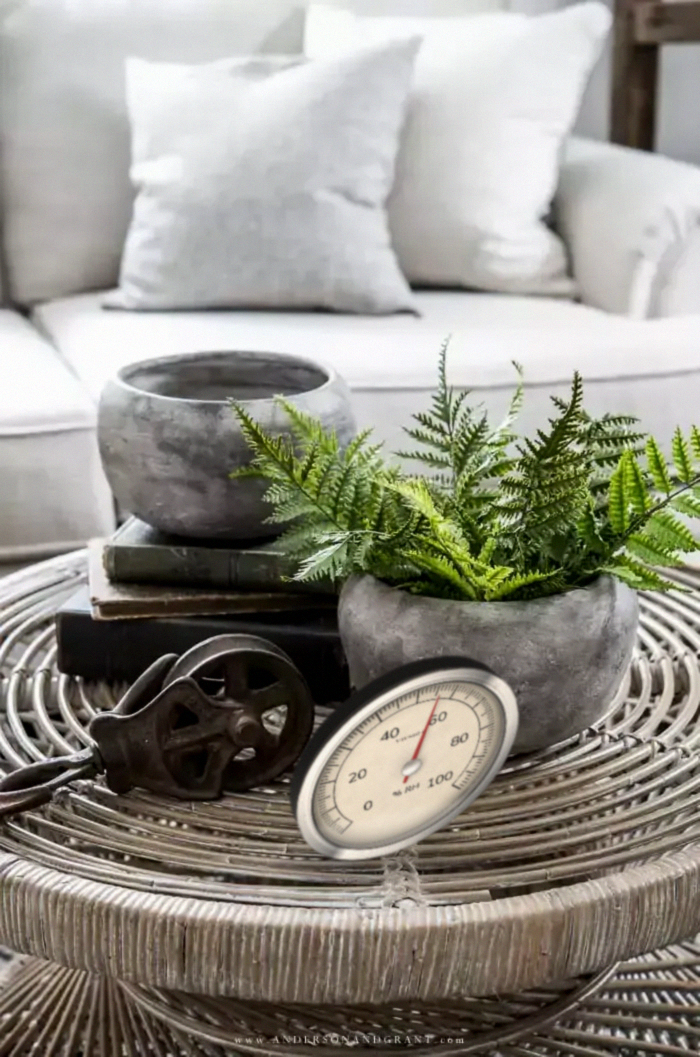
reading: % 55
